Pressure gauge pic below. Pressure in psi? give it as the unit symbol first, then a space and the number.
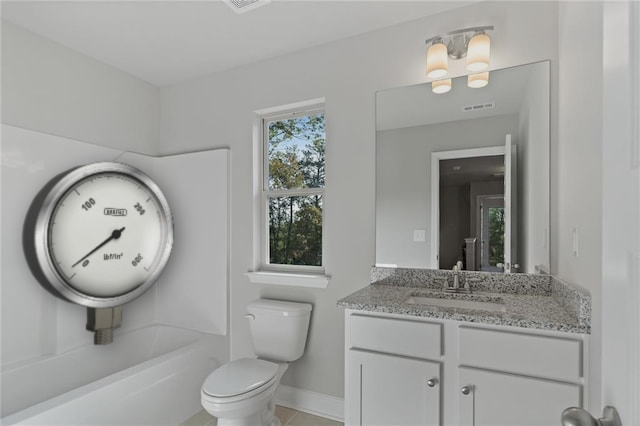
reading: psi 10
